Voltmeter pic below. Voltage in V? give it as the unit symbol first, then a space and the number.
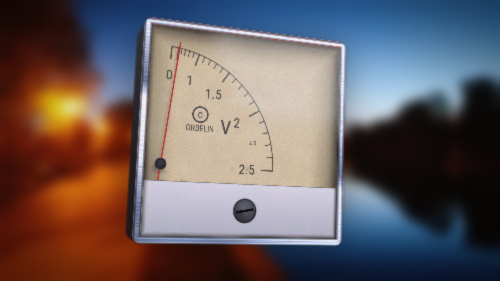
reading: V 0.5
